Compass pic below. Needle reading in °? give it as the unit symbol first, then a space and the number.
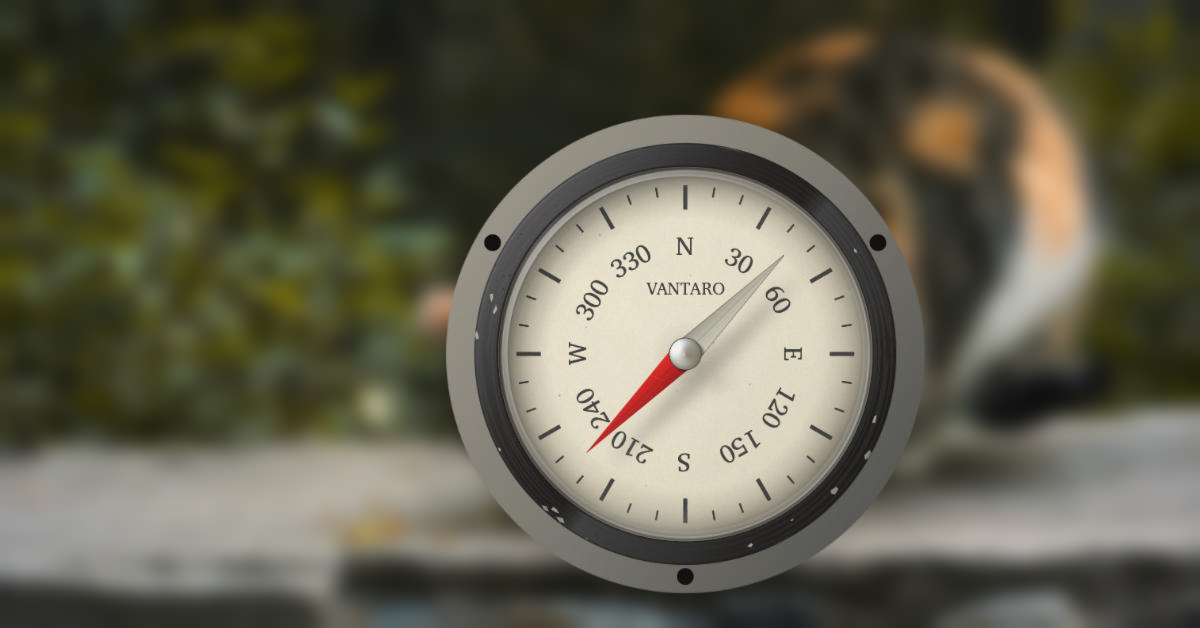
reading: ° 225
